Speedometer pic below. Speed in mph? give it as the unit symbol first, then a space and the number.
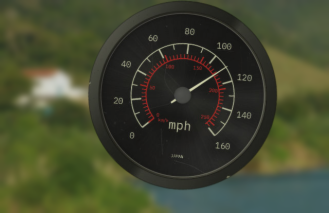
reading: mph 110
